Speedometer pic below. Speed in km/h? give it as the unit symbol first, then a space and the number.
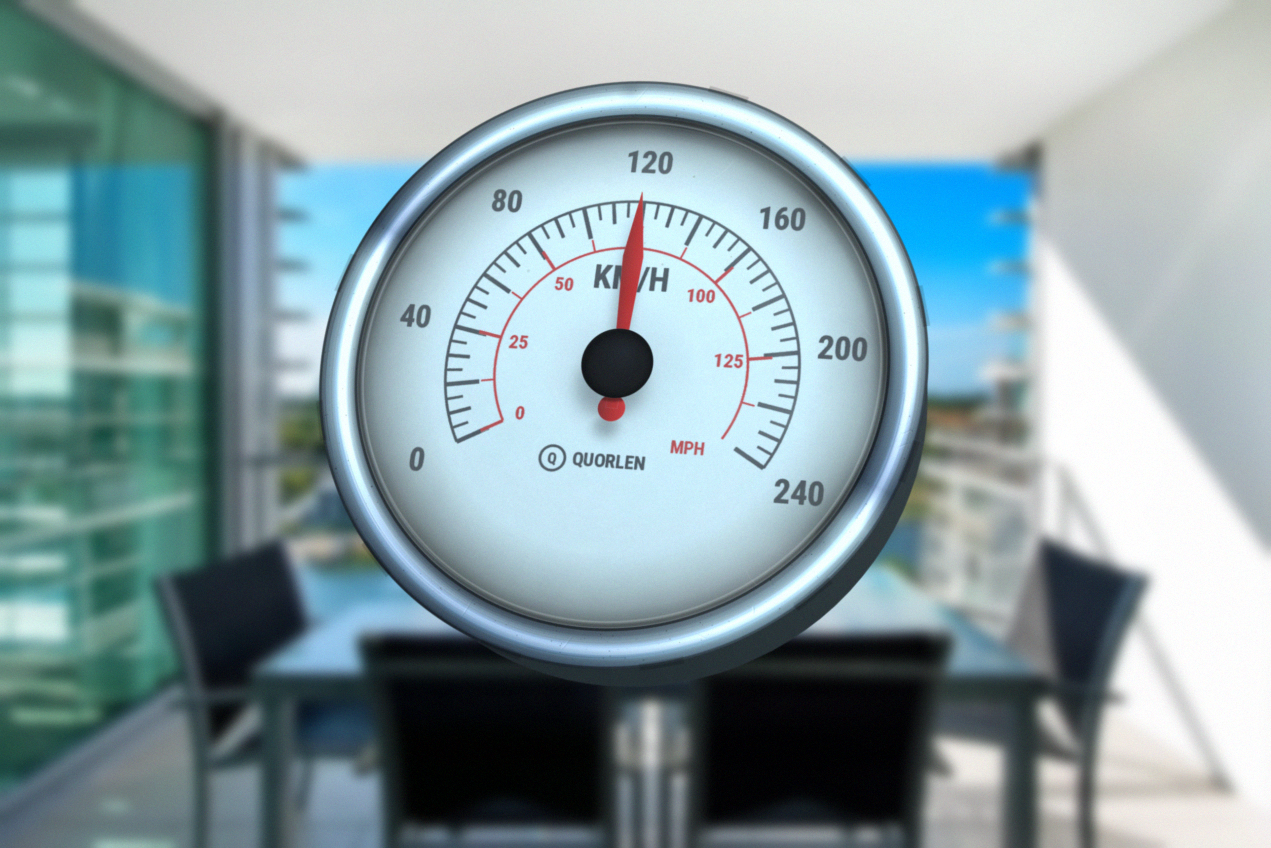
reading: km/h 120
